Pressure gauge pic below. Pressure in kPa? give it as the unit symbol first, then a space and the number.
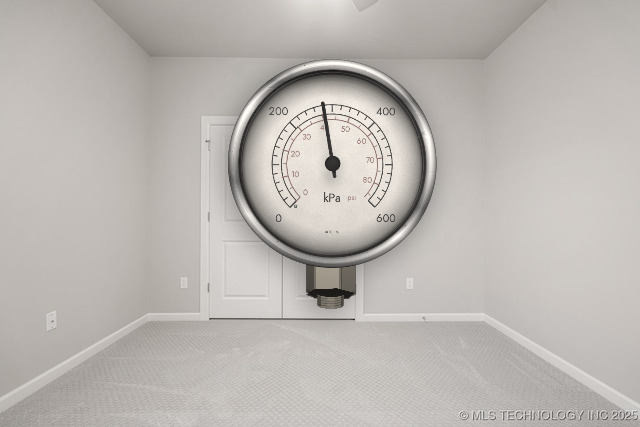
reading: kPa 280
